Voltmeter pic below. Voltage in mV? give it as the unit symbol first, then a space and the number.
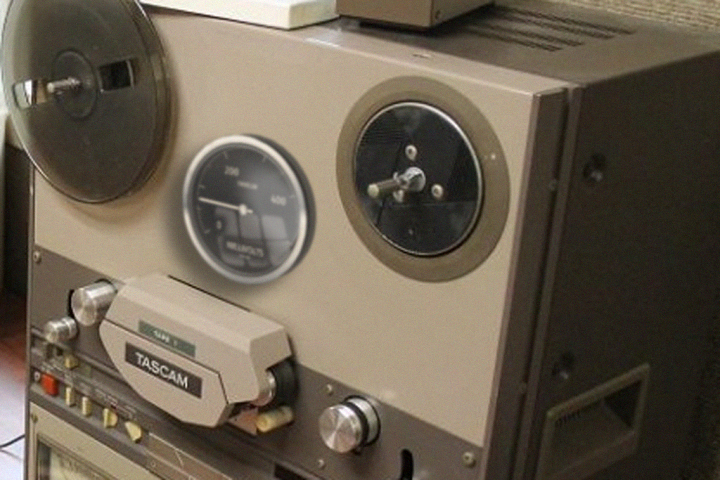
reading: mV 75
